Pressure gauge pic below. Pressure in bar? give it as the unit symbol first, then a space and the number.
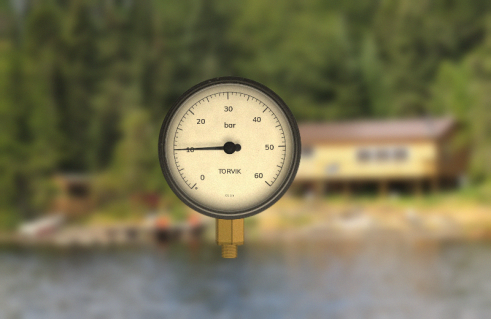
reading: bar 10
